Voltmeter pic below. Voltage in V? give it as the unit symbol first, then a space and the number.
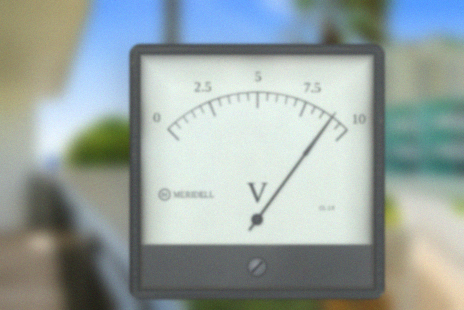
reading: V 9
